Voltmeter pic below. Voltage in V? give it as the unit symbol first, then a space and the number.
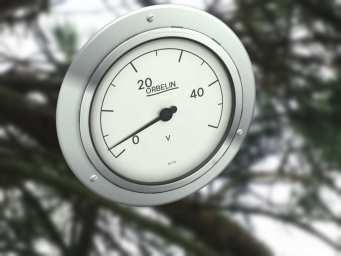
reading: V 2.5
